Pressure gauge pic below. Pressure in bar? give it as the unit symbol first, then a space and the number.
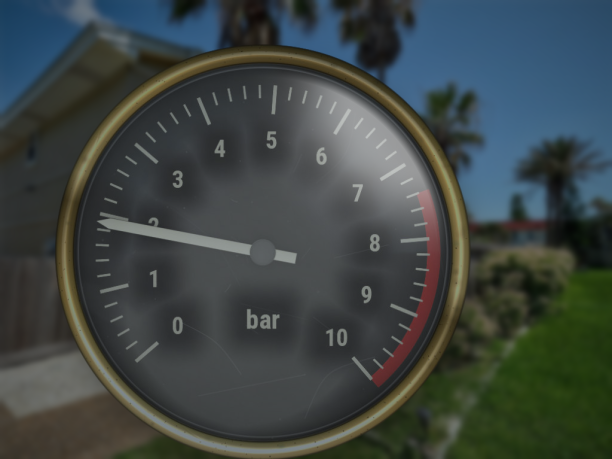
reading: bar 1.9
